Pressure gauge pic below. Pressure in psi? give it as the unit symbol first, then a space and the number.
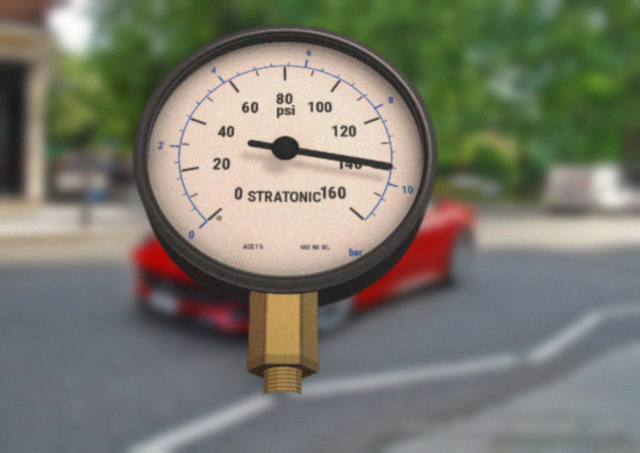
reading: psi 140
